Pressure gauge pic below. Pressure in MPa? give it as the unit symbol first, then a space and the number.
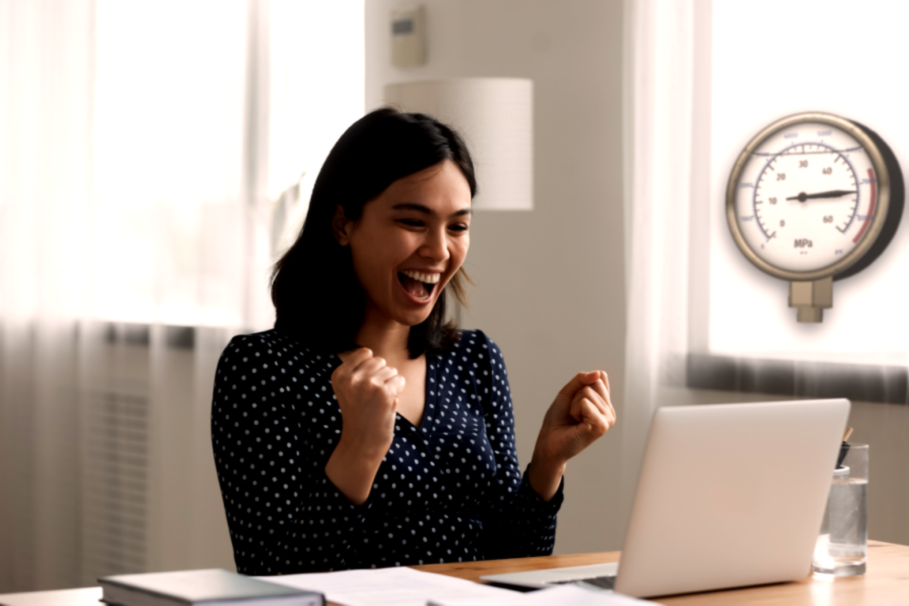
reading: MPa 50
